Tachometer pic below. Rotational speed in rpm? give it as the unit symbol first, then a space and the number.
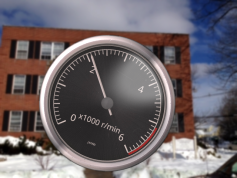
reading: rpm 2100
